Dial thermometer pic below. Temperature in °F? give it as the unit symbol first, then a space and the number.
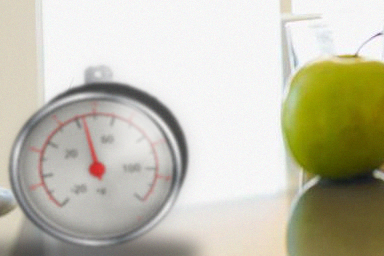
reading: °F 45
